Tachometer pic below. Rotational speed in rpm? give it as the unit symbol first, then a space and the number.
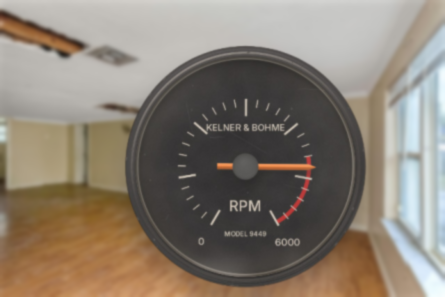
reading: rpm 4800
